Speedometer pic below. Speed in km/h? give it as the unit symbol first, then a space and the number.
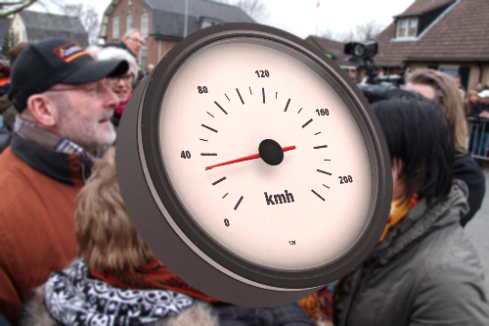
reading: km/h 30
